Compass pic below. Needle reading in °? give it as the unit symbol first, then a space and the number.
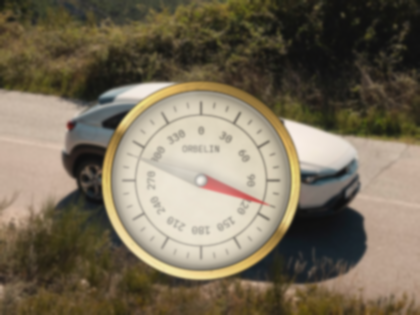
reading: ° 110
